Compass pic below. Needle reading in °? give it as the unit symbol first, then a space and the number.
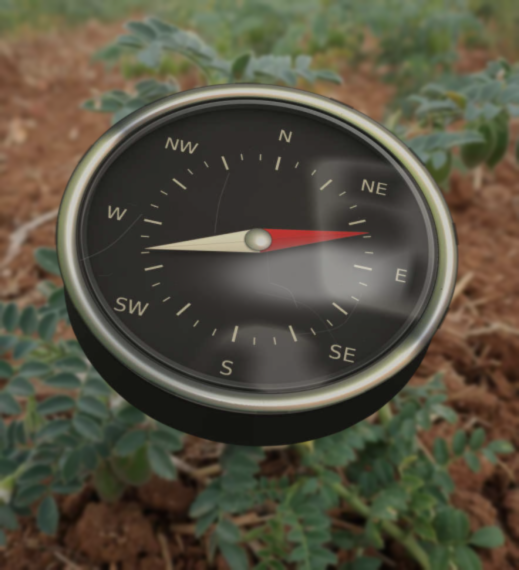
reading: ° 70
